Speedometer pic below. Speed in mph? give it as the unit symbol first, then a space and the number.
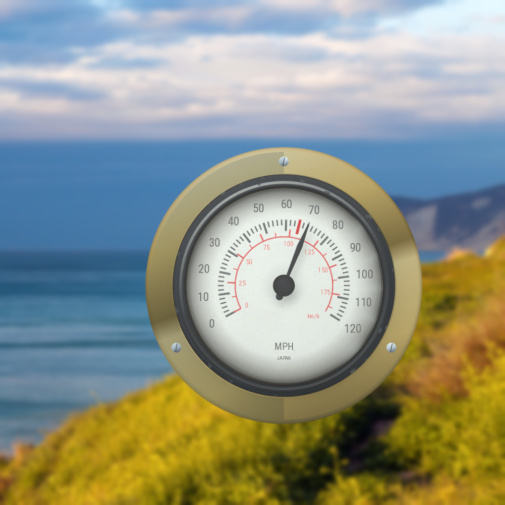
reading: mph 70
